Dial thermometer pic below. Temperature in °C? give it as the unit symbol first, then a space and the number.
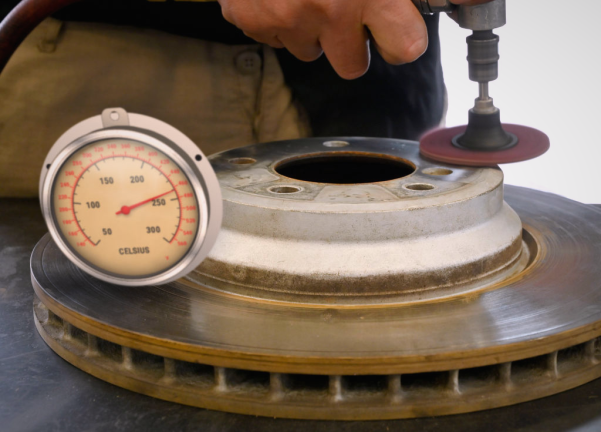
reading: °C 240
